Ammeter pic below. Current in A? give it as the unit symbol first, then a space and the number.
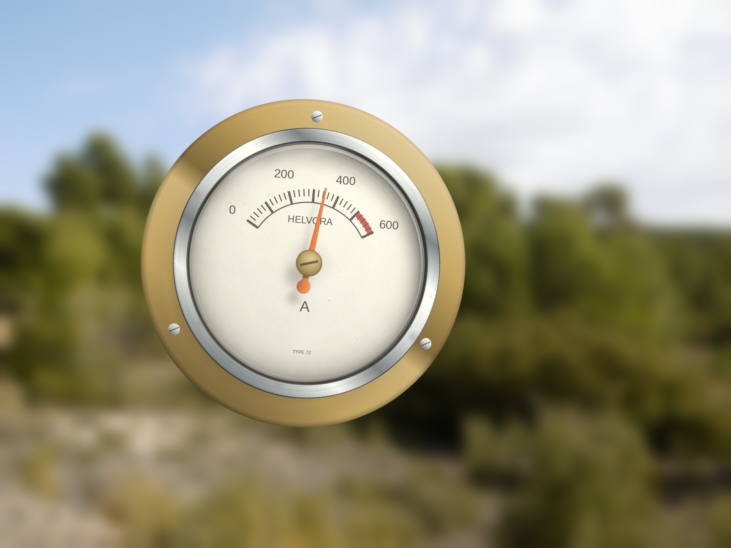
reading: A 340
